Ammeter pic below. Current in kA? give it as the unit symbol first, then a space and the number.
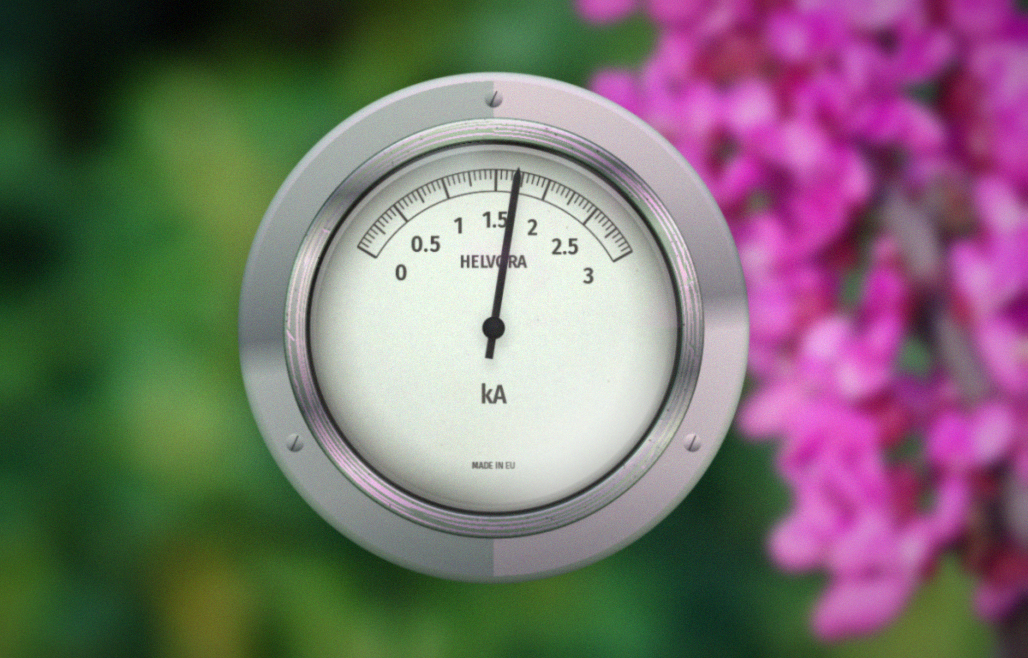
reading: kA 1.7
